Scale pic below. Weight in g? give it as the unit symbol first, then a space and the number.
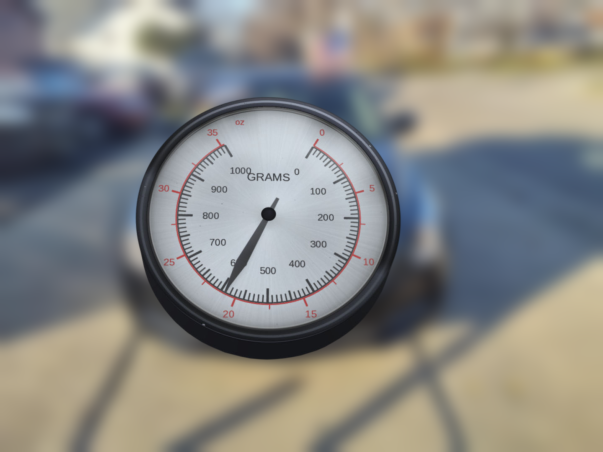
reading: g 590
